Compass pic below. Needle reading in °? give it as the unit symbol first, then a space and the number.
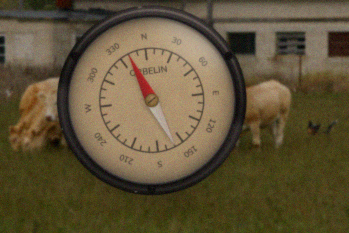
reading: ° 340
